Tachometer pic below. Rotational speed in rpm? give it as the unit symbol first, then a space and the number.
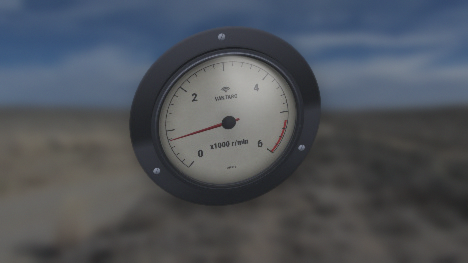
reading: rpm 800
